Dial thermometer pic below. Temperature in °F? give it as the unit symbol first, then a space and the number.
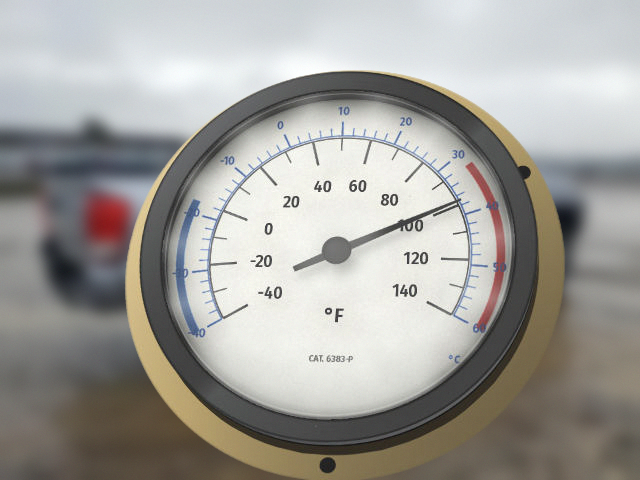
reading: °F 100
